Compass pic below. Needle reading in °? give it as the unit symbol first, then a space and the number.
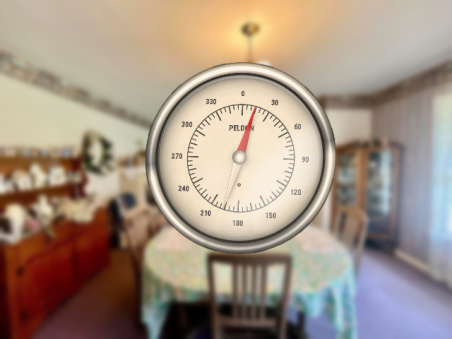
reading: ° 15
